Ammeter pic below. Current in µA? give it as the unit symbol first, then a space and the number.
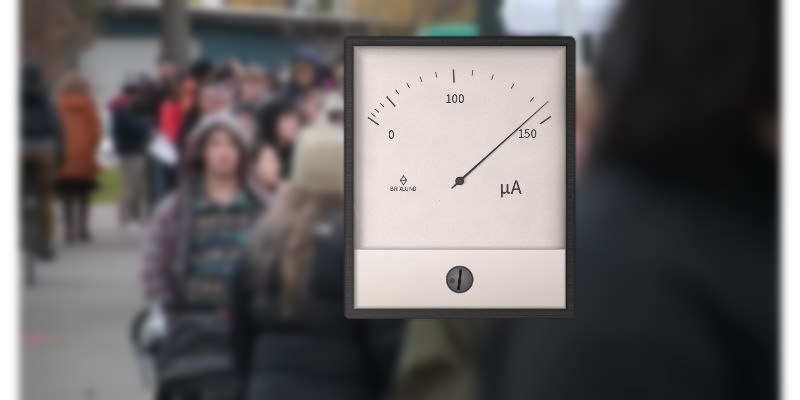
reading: µA 145
